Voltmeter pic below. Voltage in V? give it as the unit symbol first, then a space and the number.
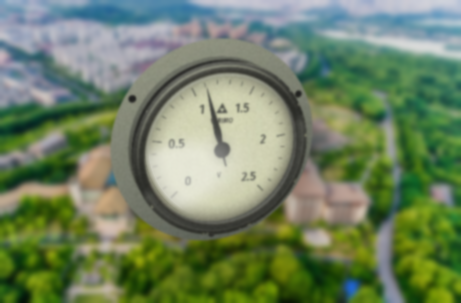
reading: V 1.1
